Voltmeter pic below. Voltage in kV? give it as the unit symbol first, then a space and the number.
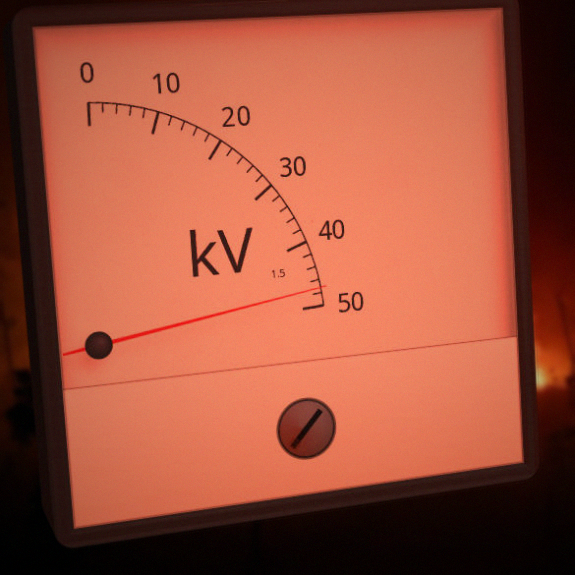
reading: kV 47
